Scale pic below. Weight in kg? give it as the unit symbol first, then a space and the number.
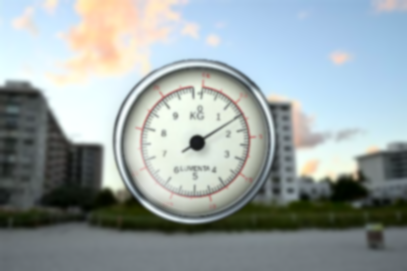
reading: kg 1.5
